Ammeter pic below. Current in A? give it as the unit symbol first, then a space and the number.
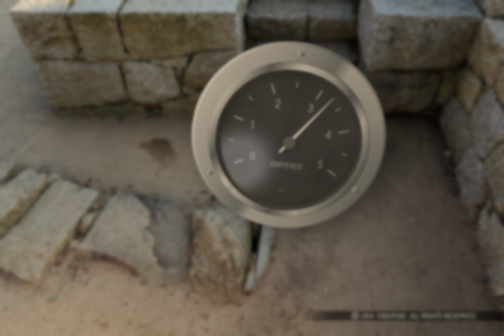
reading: A 3.25
